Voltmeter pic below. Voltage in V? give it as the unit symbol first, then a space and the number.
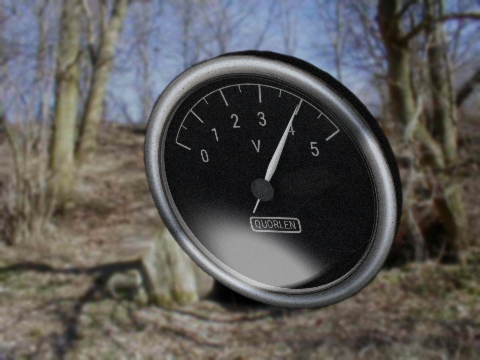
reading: V 4
